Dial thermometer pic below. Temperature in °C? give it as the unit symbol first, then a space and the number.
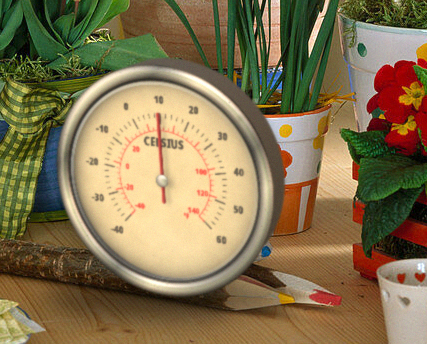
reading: °C 10
